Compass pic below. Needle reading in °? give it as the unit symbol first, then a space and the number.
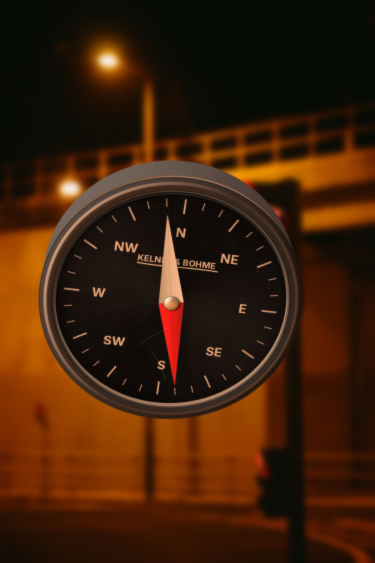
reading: ° 170
